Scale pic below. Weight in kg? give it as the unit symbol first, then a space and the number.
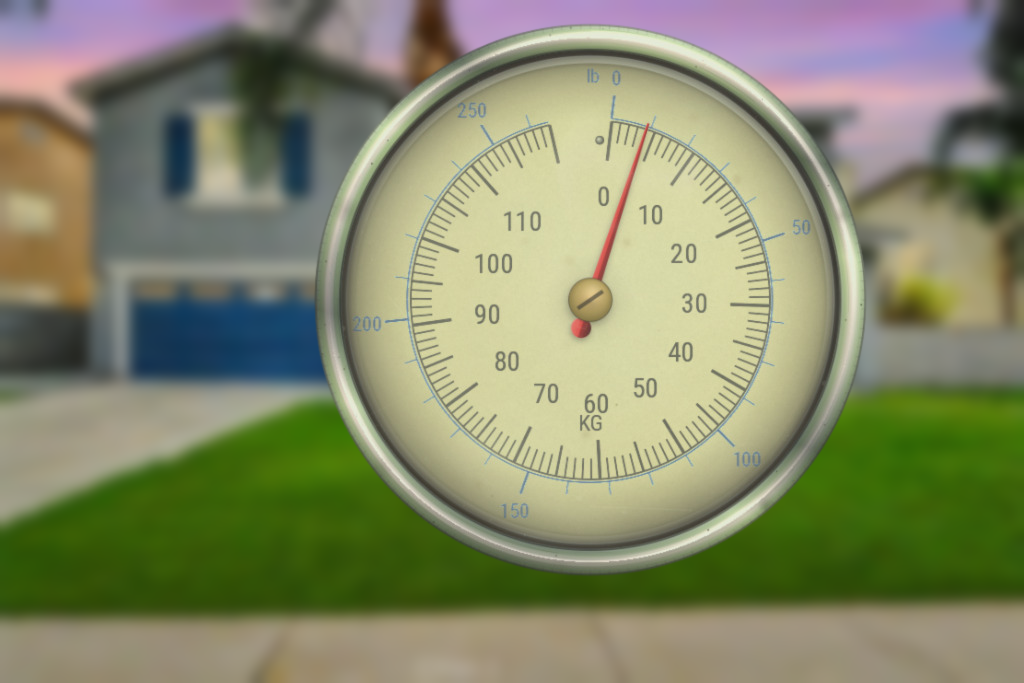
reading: kg 4
